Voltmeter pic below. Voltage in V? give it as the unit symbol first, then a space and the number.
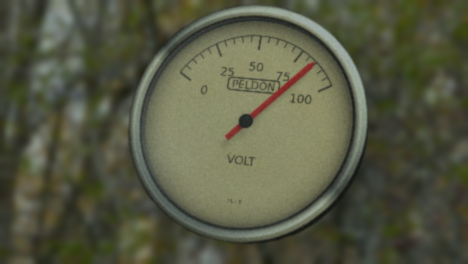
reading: V 85
